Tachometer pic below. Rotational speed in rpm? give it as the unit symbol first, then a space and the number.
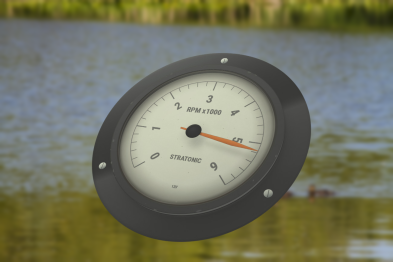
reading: rpm 5200
